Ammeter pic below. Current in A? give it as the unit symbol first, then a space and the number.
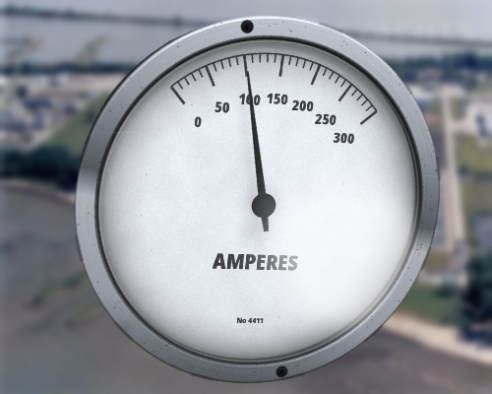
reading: A 100
